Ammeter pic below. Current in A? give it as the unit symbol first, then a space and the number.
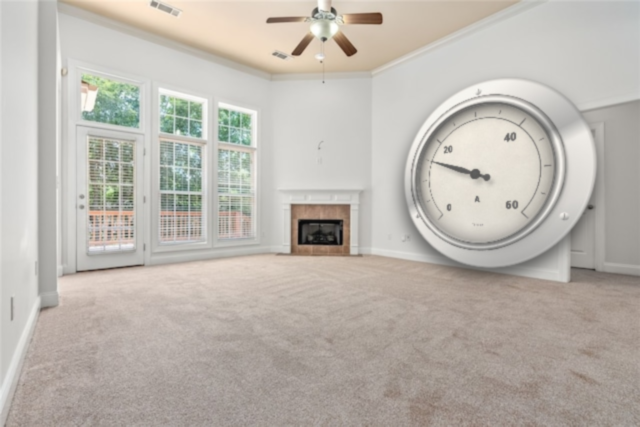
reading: A 15
